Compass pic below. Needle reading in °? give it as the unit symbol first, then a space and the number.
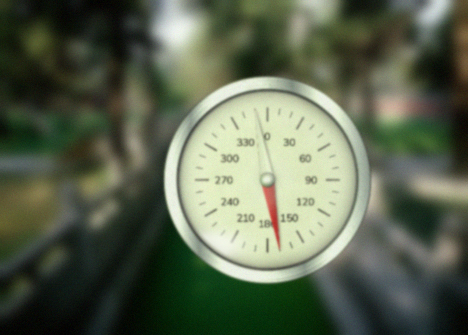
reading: ° 170
